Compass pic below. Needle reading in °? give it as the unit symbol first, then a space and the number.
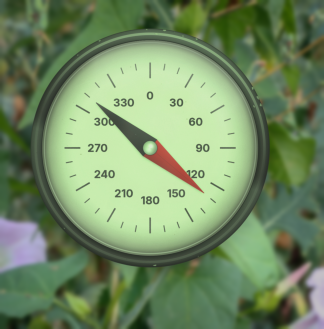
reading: ° 130
